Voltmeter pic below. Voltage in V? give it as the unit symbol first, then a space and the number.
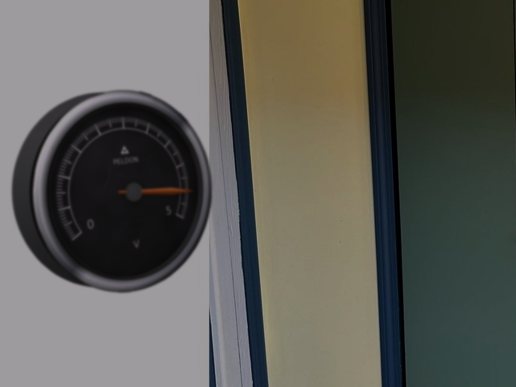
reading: V 4.5
